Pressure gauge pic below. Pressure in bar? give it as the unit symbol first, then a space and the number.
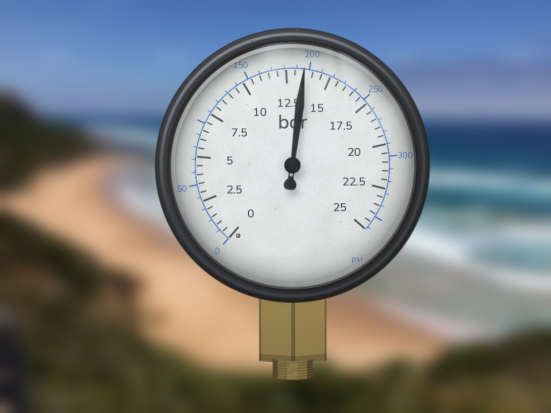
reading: bar 13.5
